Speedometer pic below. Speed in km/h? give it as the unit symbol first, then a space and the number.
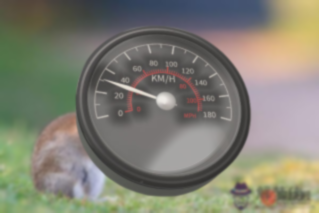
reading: km/h 30
